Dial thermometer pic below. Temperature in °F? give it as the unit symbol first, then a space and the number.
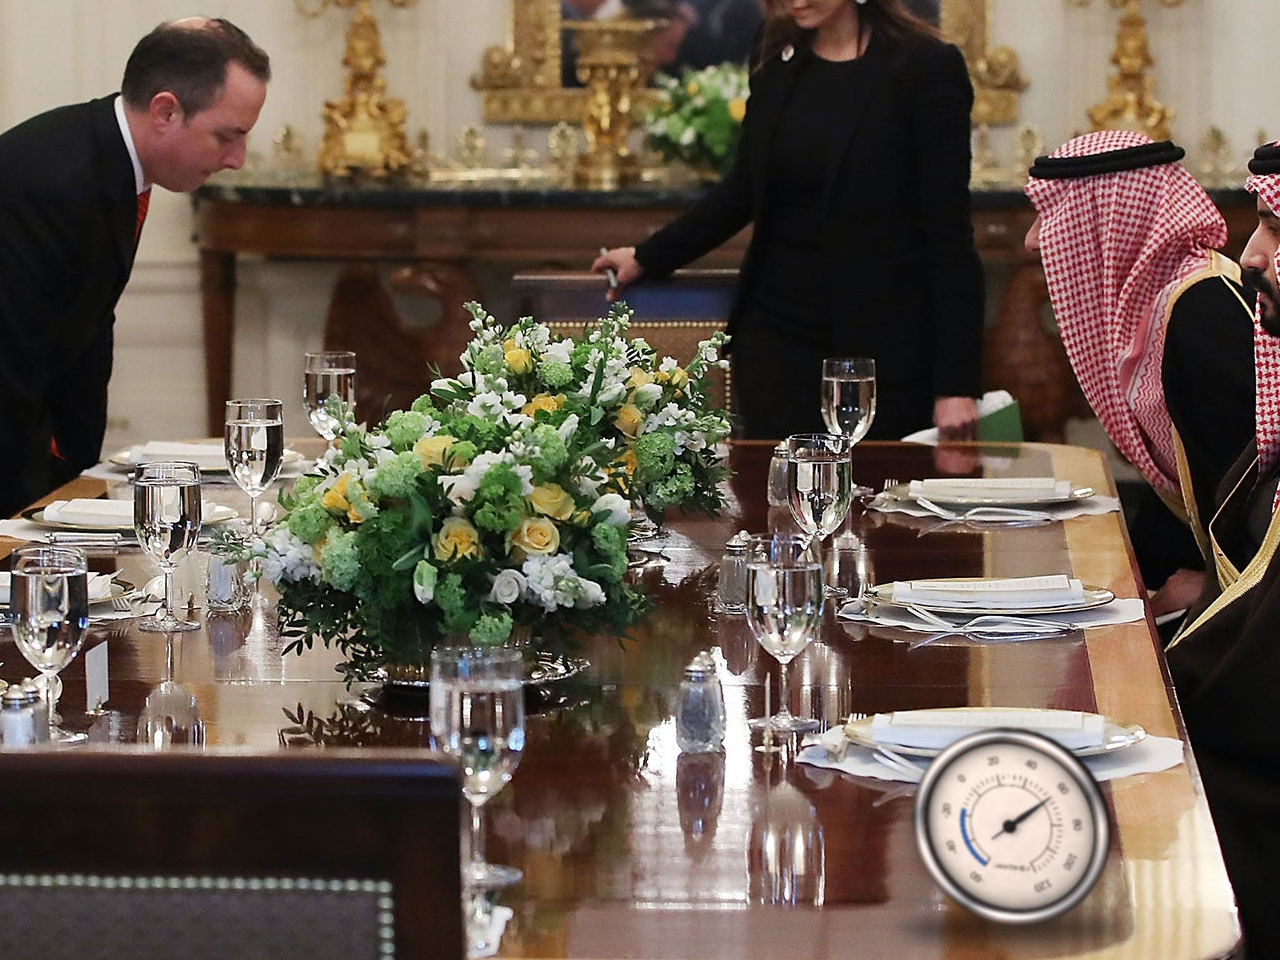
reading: °F 60
